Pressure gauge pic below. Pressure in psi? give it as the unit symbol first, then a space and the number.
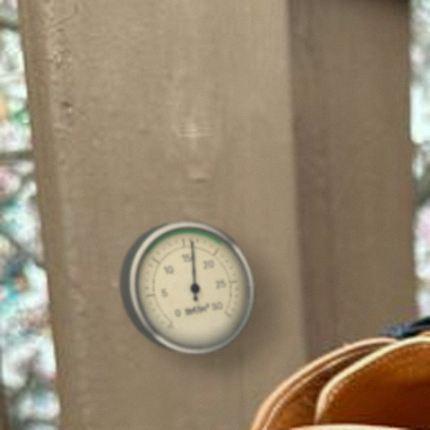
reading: psi 16
